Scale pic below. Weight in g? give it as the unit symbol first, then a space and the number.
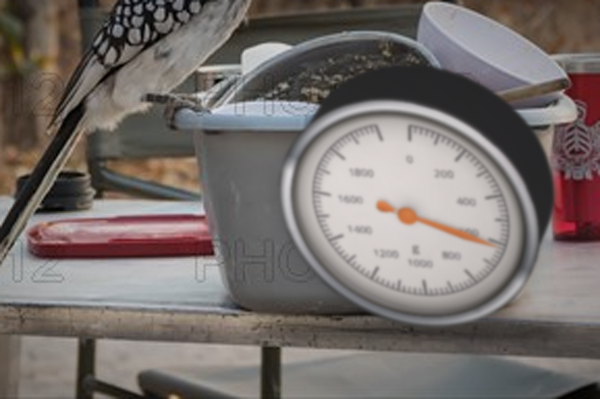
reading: g 600
